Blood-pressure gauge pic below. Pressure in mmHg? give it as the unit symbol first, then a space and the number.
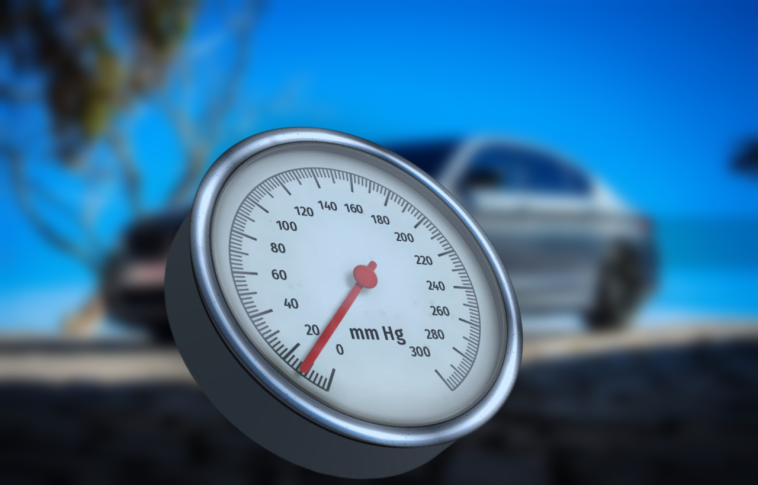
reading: mmHg 12
